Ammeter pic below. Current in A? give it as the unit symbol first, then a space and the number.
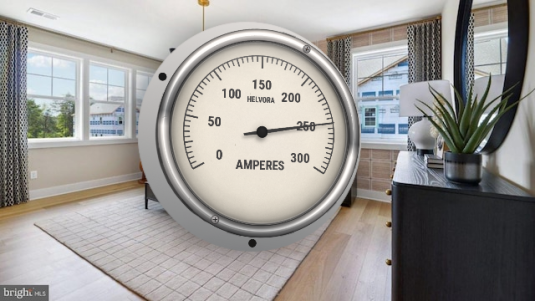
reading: A 250
